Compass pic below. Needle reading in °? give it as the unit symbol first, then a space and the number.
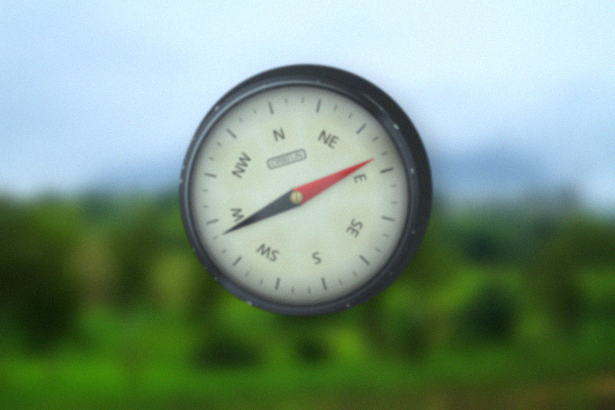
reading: ° 80
